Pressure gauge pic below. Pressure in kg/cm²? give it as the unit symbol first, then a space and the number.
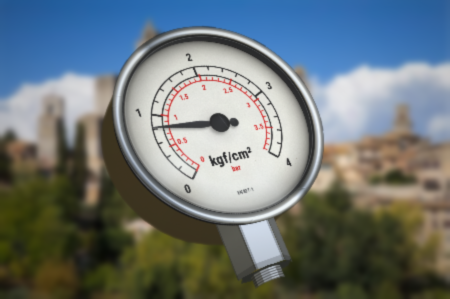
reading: kg/cm² 0.8
